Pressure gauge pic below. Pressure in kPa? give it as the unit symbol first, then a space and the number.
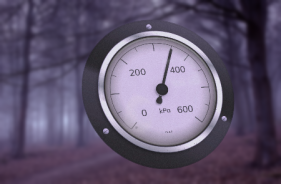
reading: kPa 350
